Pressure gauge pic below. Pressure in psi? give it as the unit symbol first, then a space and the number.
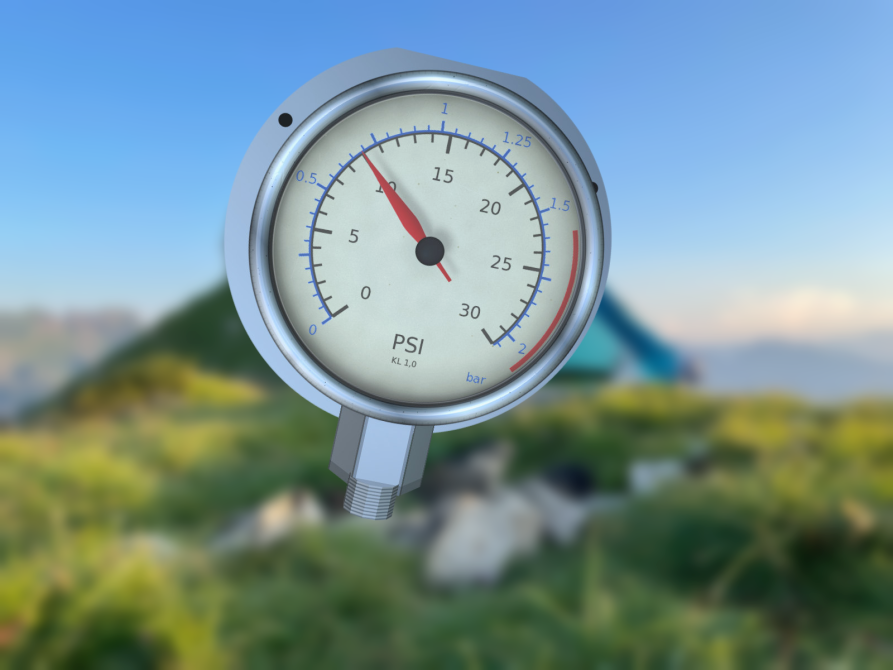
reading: psi 10
